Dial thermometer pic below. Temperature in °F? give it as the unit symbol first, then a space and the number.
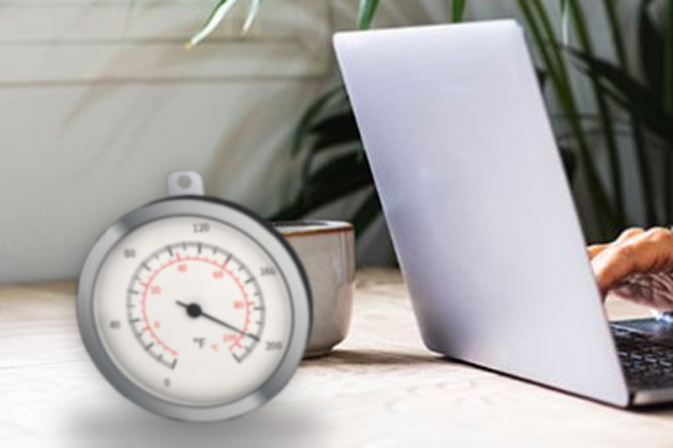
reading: °F 200
